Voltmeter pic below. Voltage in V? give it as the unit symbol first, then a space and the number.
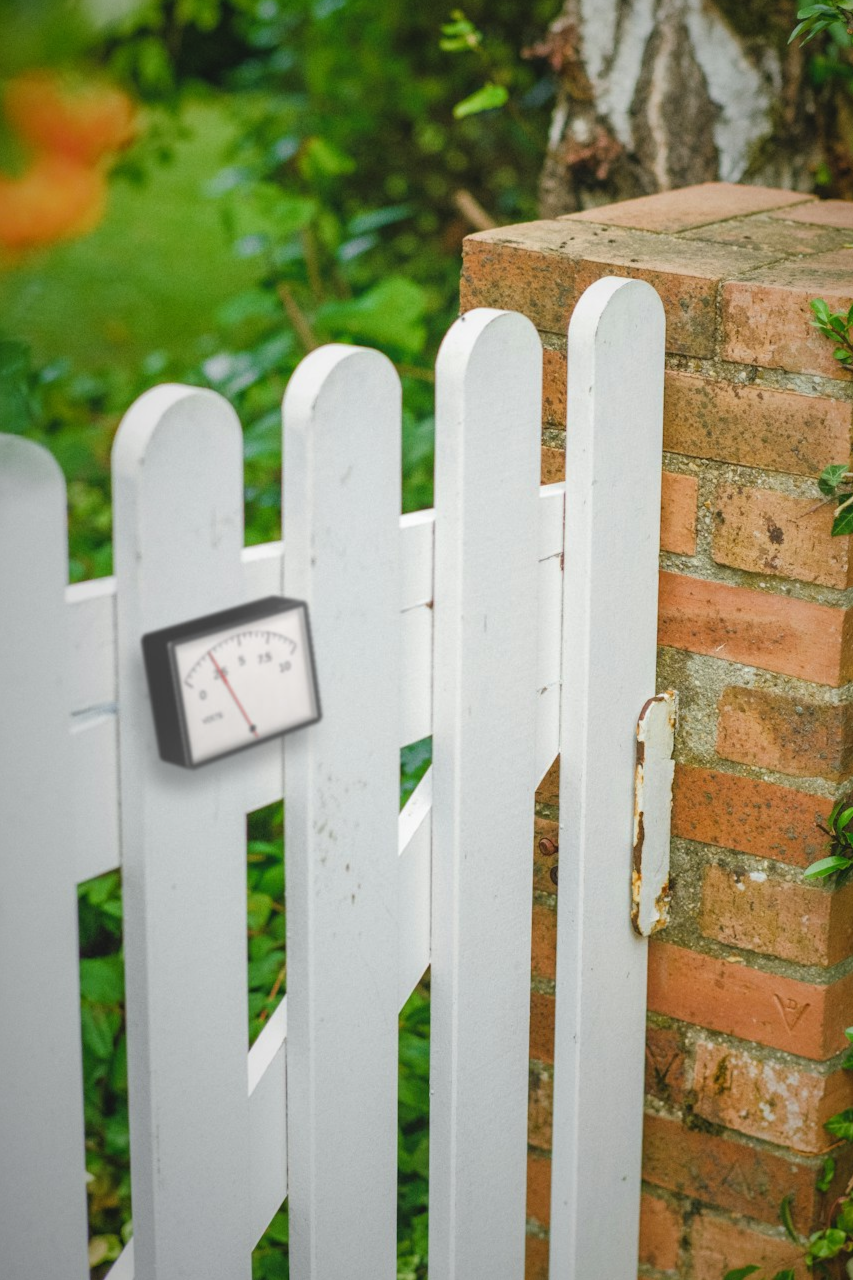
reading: V 2.5
